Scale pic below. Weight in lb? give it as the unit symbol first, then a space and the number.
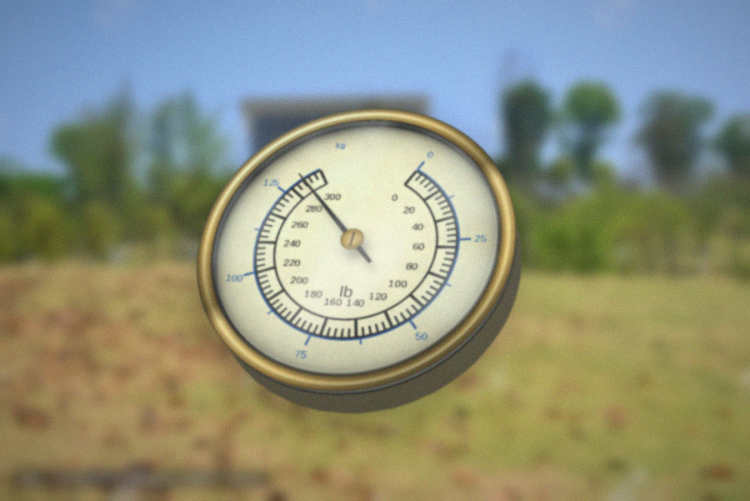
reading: lb 288
